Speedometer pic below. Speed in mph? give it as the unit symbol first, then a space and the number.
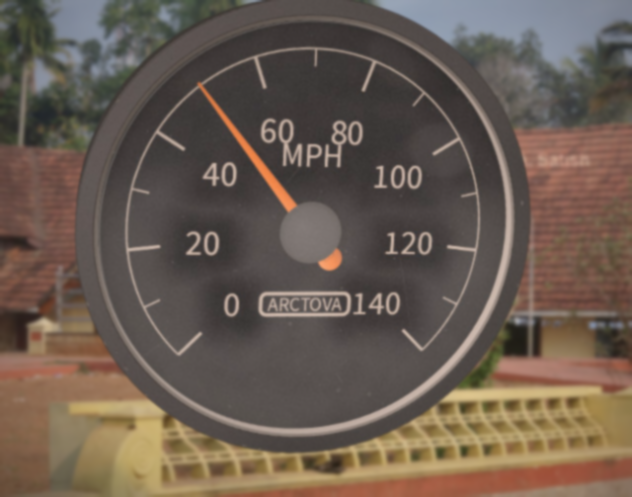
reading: mph 50
